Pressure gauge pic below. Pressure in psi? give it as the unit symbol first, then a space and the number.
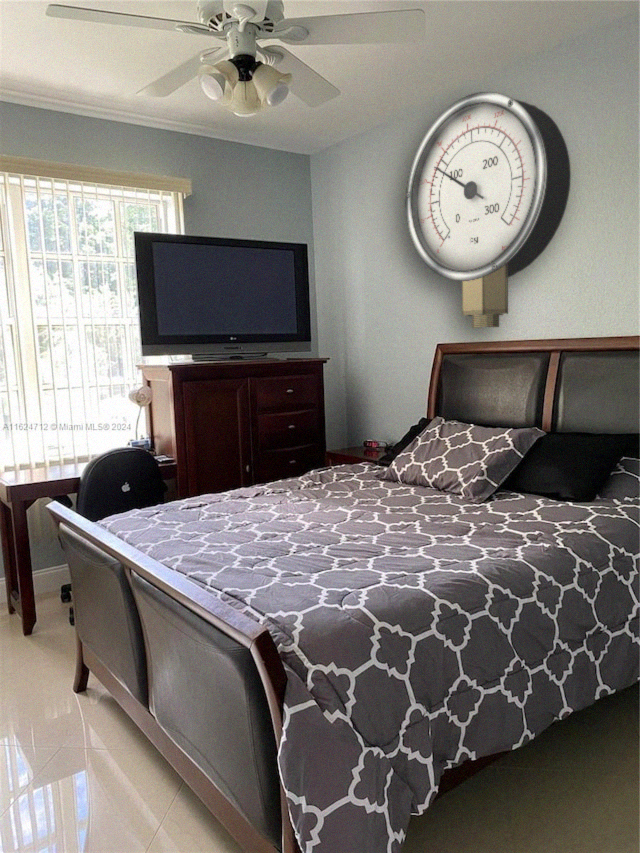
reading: psi 90
